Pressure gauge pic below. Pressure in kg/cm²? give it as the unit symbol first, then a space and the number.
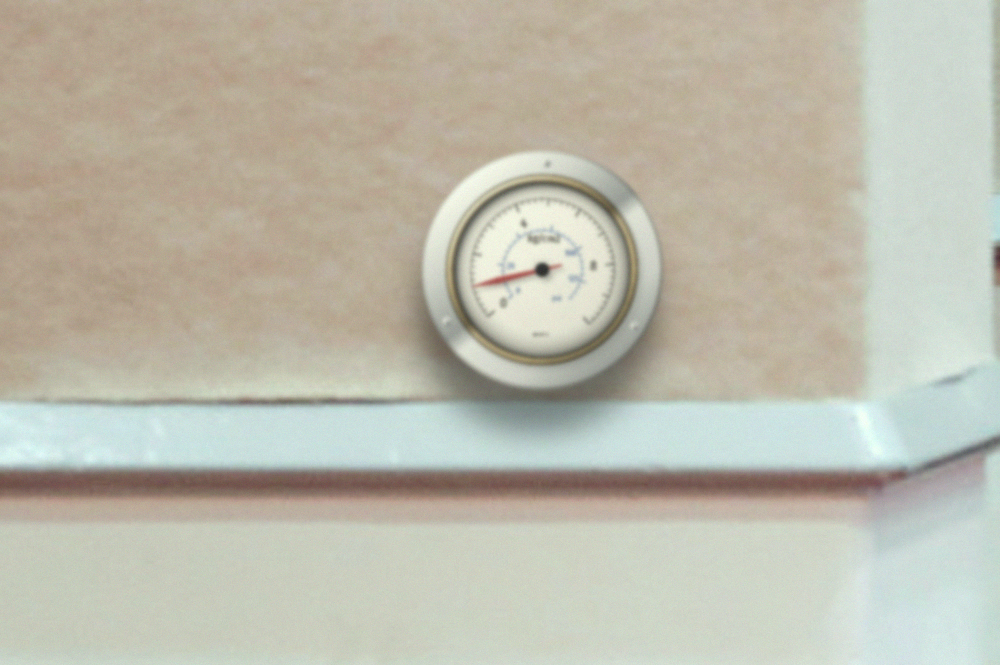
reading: kg/cm² 1
